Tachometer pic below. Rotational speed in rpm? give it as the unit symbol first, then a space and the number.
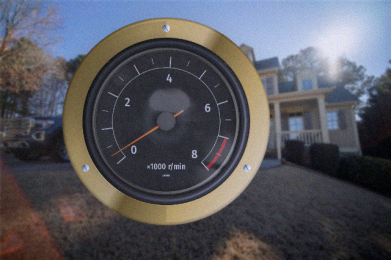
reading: rpm 250
